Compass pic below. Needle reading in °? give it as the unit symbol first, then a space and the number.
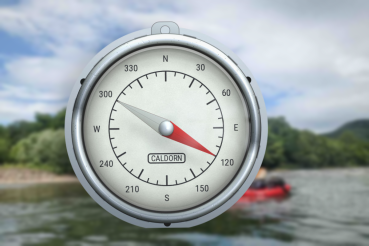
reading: ° 120
